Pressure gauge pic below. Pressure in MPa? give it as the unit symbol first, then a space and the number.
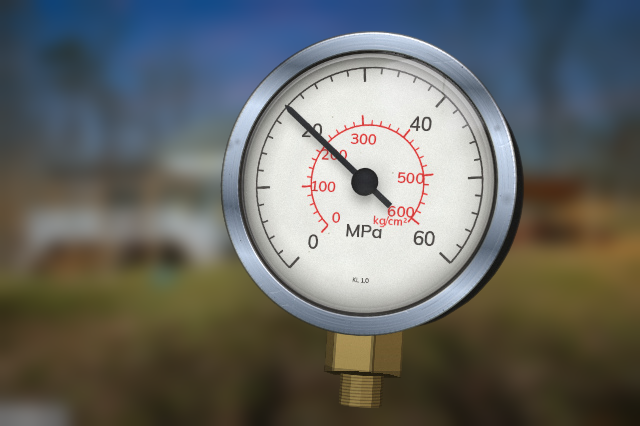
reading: MPa 20
